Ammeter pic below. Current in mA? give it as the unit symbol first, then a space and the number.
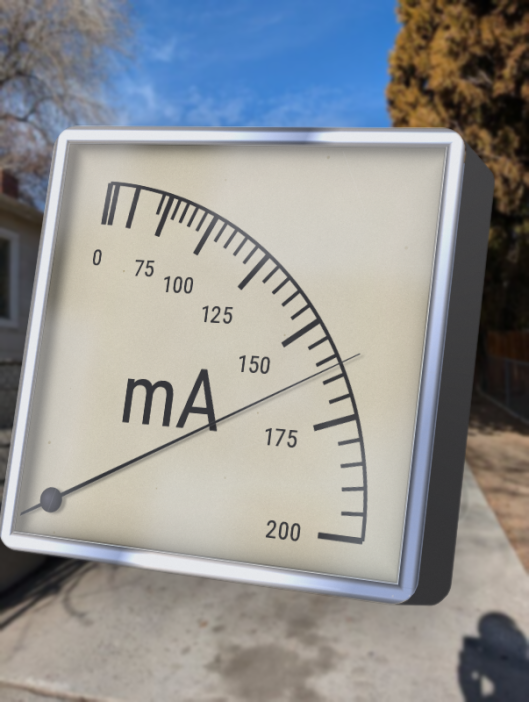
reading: mA 162.5
